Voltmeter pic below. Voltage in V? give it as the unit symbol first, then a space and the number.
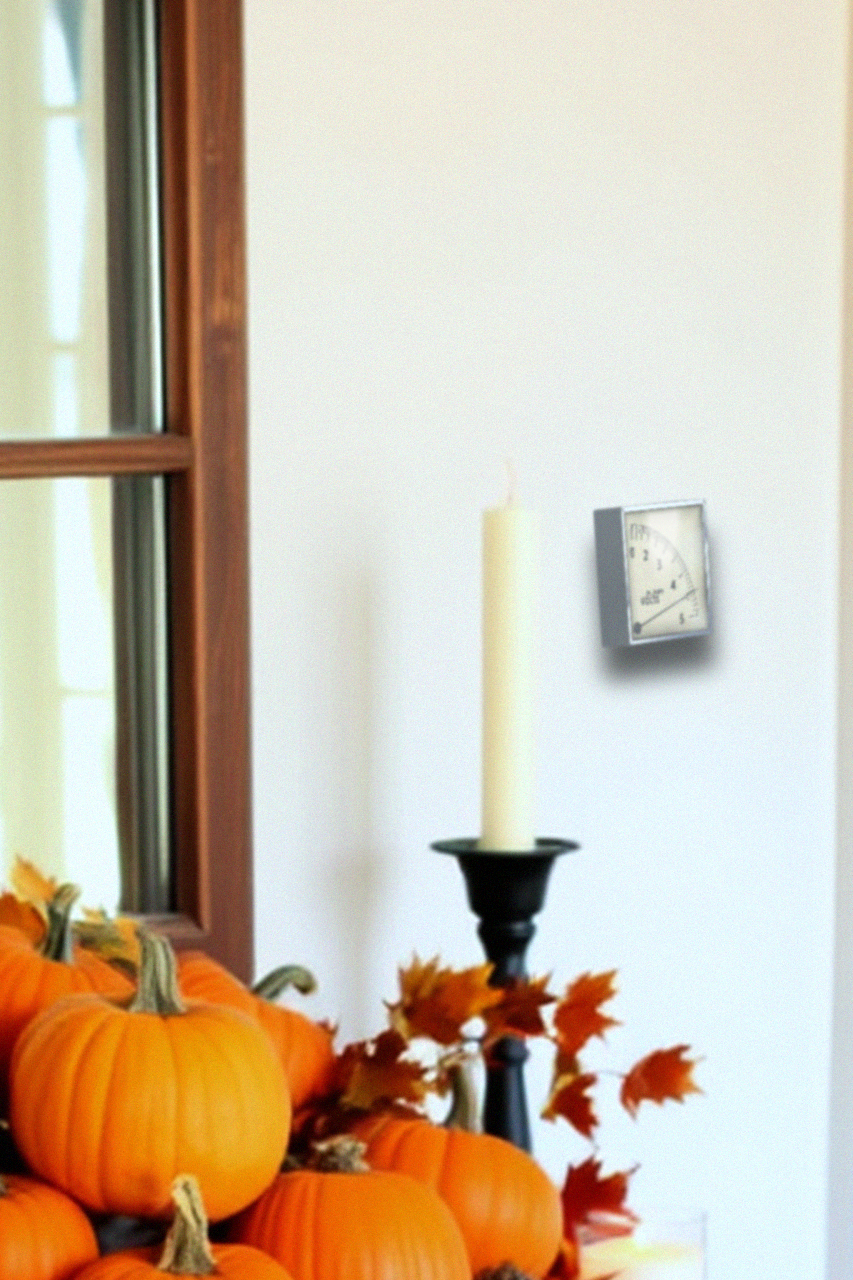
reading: V 4.5
